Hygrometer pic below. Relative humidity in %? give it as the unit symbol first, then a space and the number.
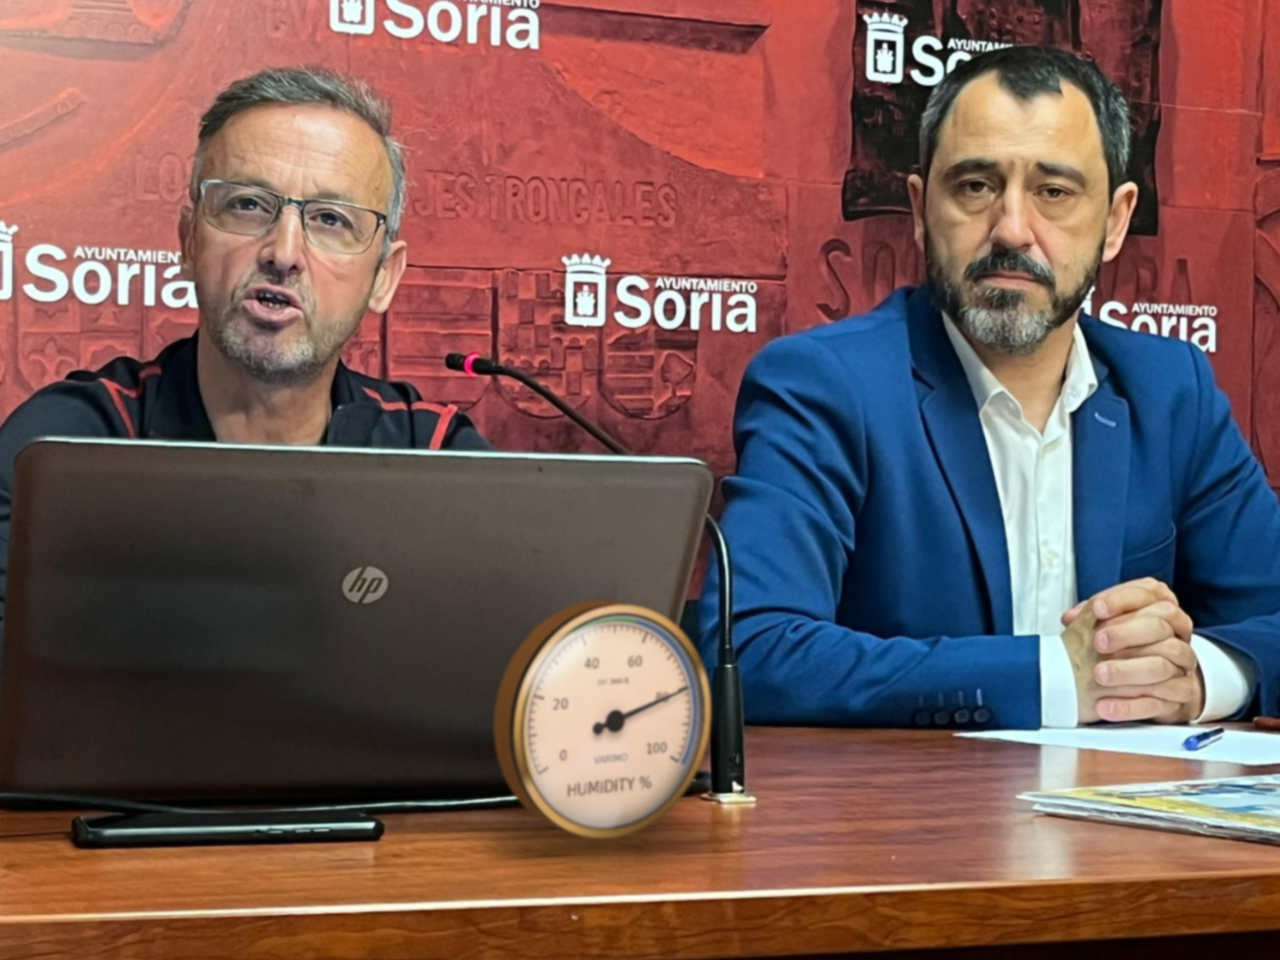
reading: % 80
